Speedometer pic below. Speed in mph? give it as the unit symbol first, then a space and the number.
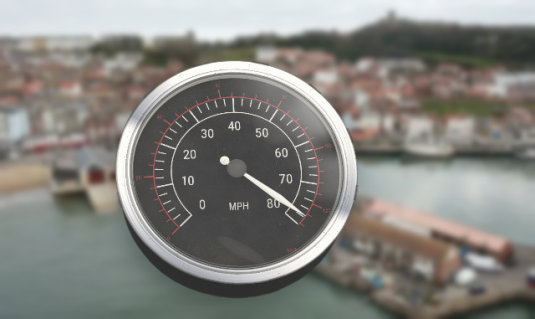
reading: mph 78
